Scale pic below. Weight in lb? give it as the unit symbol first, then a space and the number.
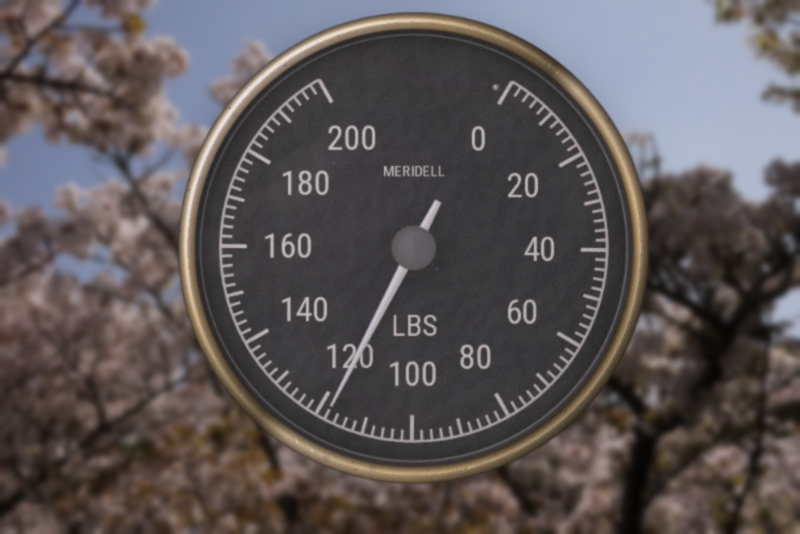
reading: lb 118
